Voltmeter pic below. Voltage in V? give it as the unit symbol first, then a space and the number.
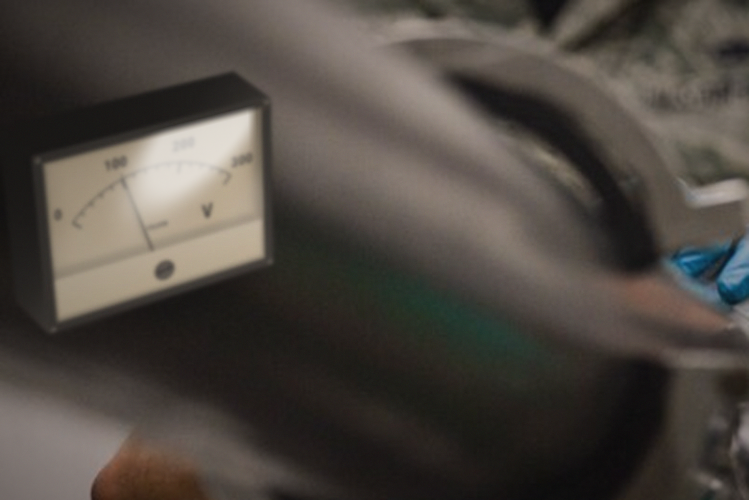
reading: V 100
